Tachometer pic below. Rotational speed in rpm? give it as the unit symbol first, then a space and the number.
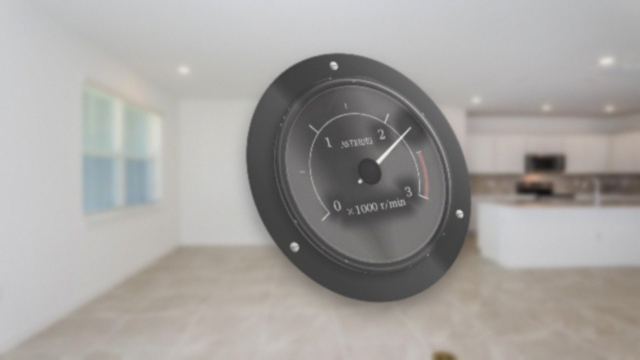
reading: rpm 2250
